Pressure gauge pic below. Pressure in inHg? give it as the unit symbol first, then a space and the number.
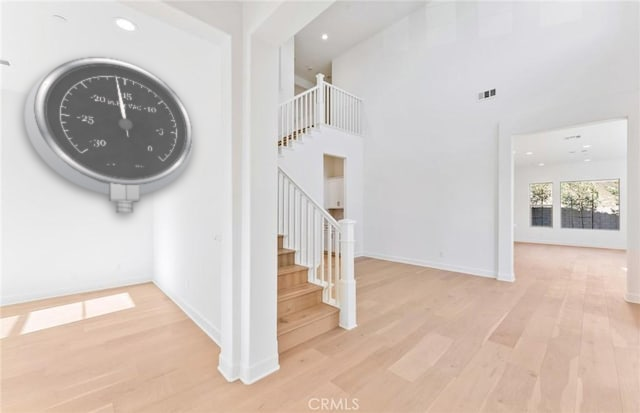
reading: inHg -16
